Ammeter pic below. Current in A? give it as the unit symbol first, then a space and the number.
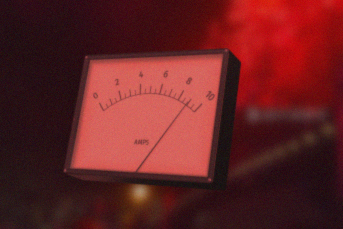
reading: A 9
